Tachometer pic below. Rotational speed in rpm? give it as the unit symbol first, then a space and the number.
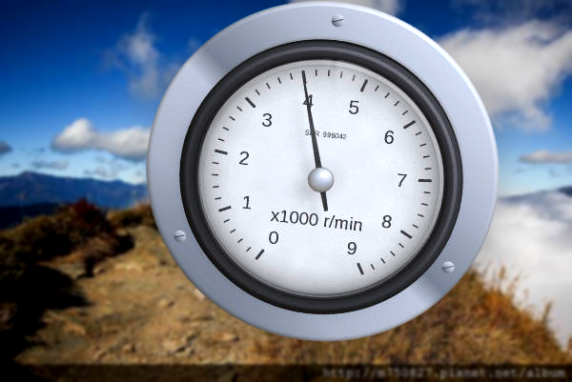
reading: rpm 4000
